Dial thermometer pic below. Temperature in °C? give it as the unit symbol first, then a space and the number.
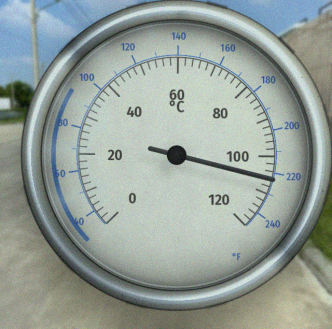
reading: °C 106
